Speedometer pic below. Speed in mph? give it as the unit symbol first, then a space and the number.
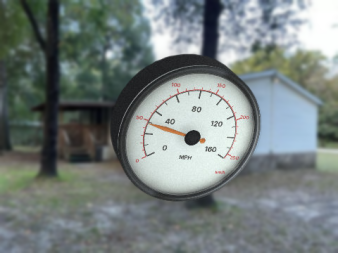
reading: mph 30
